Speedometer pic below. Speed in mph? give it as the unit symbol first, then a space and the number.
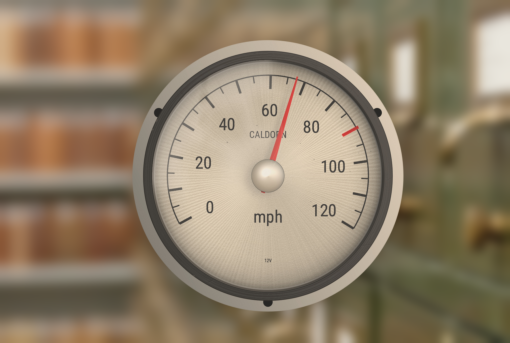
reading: mph 67.5
